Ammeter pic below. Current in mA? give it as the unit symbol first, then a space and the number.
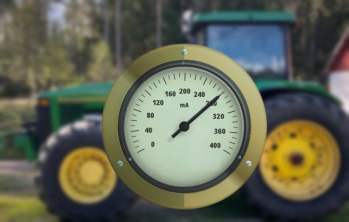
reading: mA 280
